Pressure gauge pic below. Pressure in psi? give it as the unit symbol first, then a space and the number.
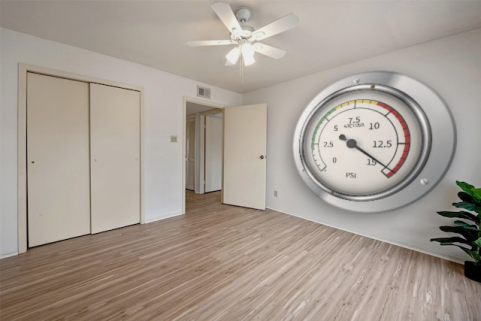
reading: psi 14.5
